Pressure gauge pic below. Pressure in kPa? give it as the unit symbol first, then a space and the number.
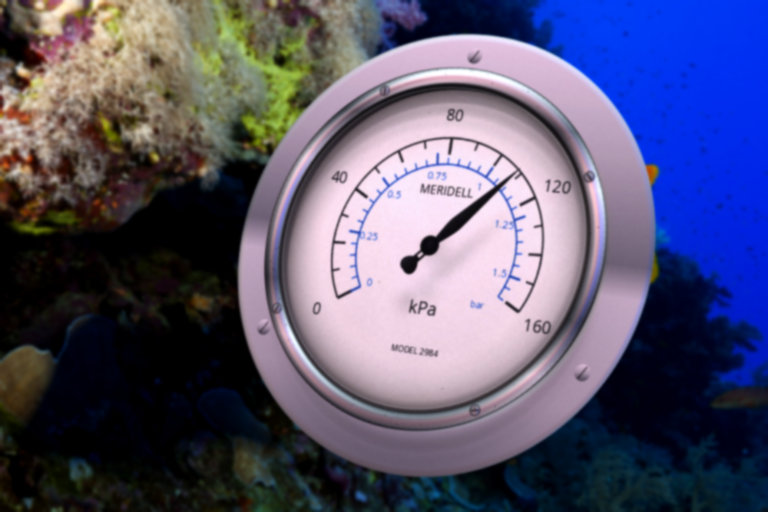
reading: kPa 110
